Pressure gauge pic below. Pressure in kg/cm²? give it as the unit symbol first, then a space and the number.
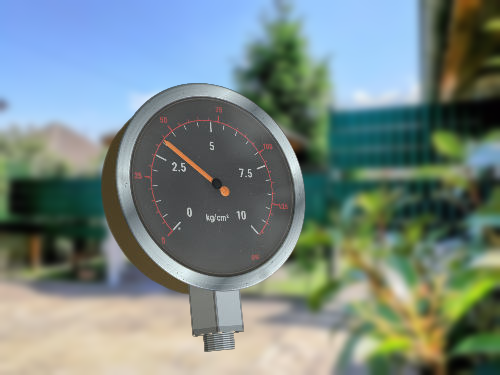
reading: kg/cm² 3
